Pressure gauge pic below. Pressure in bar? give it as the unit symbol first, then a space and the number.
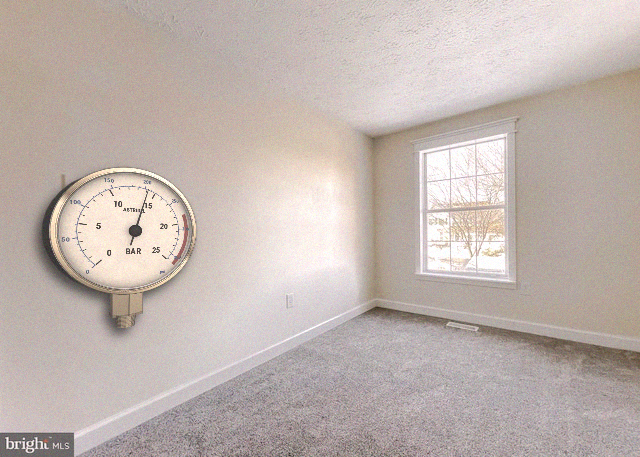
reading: bar 14
